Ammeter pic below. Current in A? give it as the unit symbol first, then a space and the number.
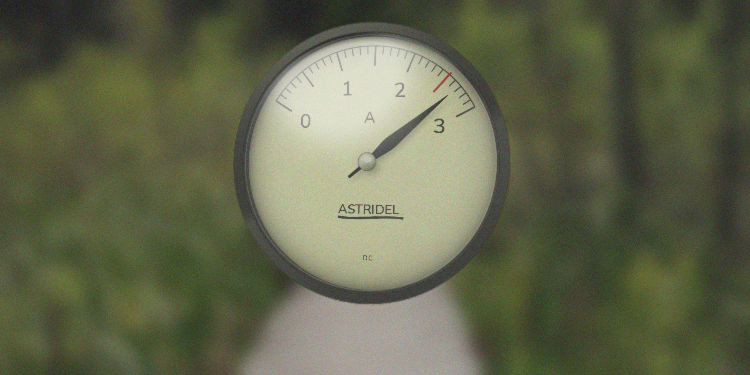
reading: A 2.7
